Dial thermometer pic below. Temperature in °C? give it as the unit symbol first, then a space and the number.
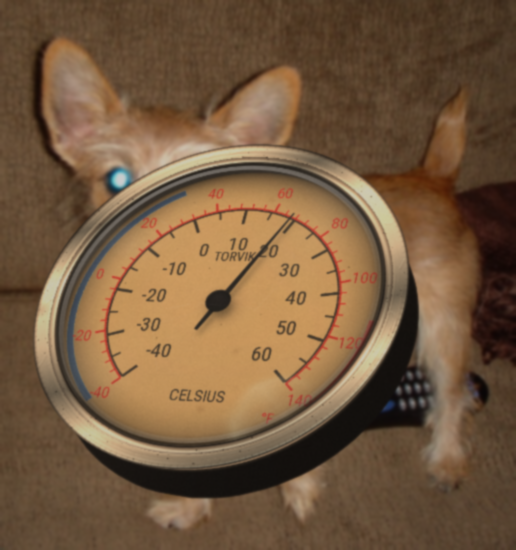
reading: °C 20
